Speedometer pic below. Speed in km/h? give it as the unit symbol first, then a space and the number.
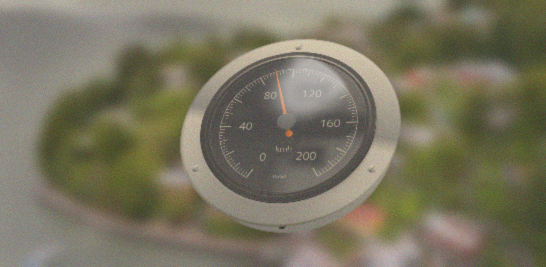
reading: km/h 90
